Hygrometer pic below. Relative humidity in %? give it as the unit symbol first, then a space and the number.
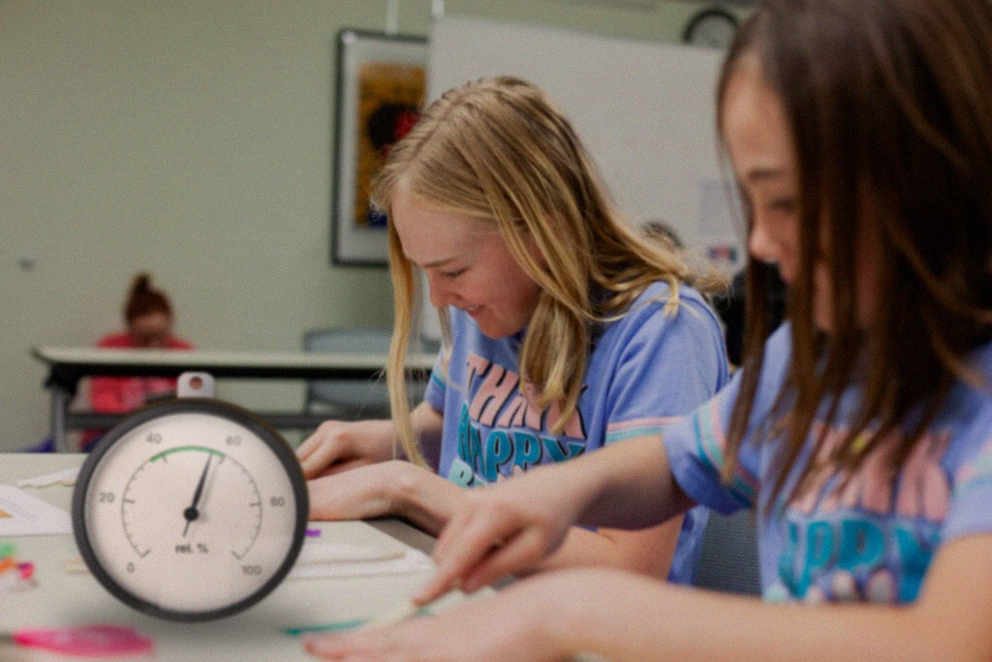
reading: % 56
